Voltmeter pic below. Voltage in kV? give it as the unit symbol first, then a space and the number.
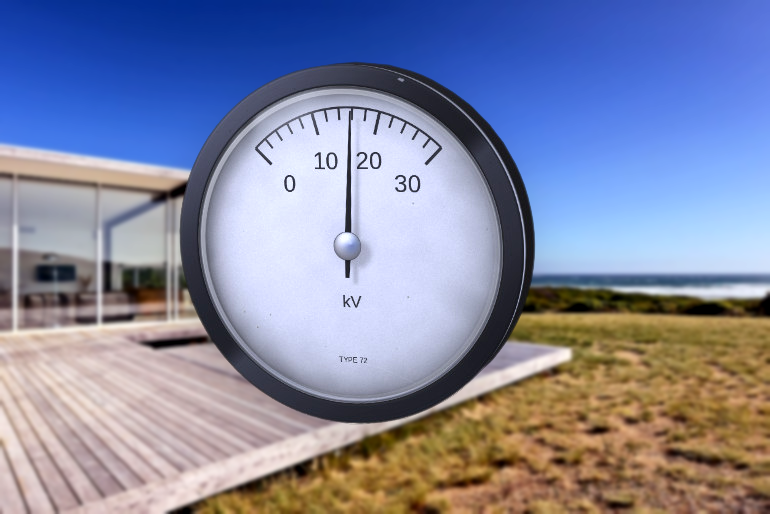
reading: kV 16
